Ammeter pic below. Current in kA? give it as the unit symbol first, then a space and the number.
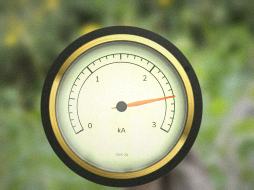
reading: kA 2.5
